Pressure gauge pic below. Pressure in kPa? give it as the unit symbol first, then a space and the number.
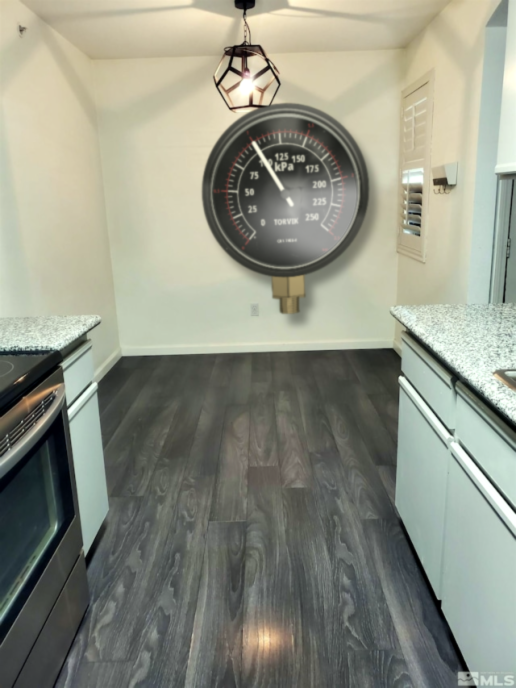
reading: kPa 100
